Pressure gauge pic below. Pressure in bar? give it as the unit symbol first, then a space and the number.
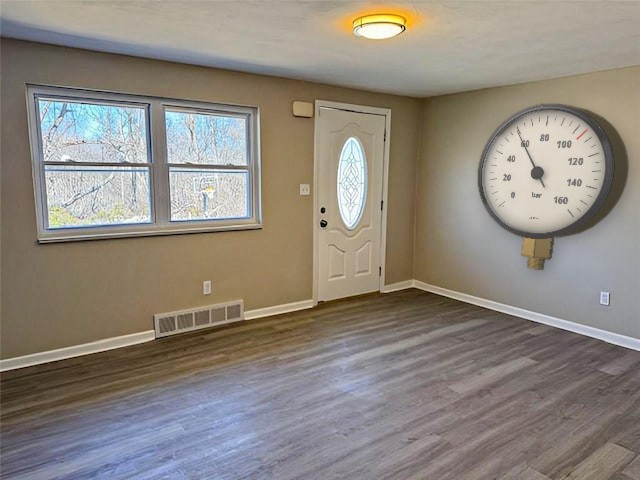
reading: bar 60
